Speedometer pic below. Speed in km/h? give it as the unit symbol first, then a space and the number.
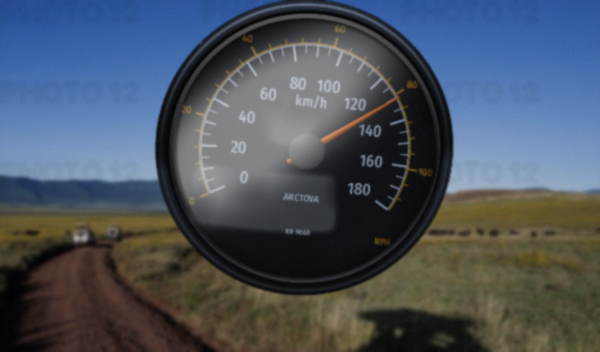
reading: km/h 130
